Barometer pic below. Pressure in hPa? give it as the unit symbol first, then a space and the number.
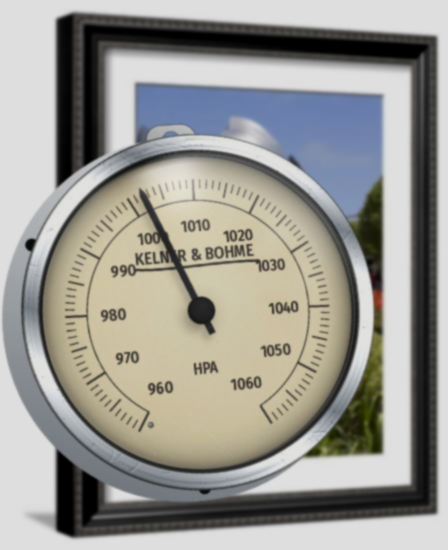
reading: hPa 1002
